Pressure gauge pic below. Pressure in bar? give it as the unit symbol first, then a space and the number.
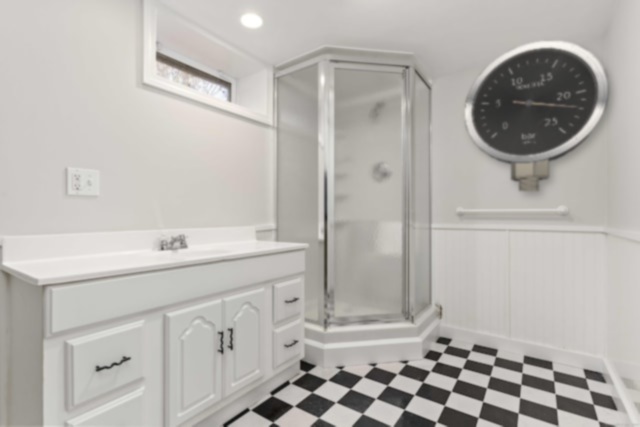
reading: bar 22
